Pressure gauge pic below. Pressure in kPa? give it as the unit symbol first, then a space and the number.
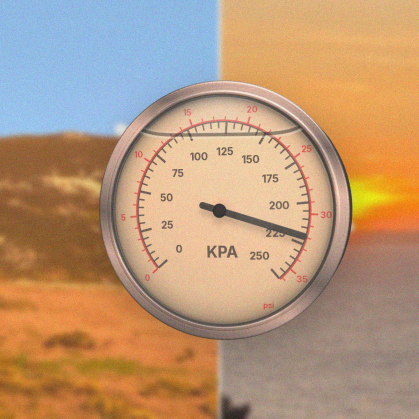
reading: kPa 220
